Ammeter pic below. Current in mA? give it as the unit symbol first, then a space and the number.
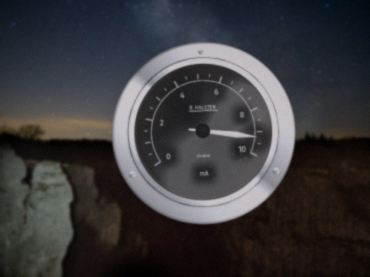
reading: mA 9.25
